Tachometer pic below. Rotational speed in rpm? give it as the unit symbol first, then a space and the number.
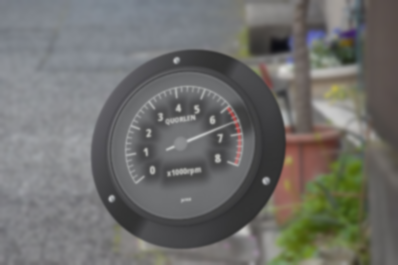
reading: rpm 6600
